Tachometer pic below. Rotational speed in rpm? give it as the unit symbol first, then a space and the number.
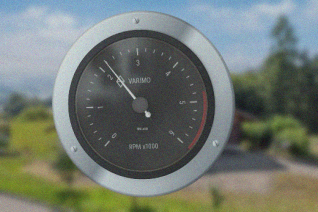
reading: rpm 2200
